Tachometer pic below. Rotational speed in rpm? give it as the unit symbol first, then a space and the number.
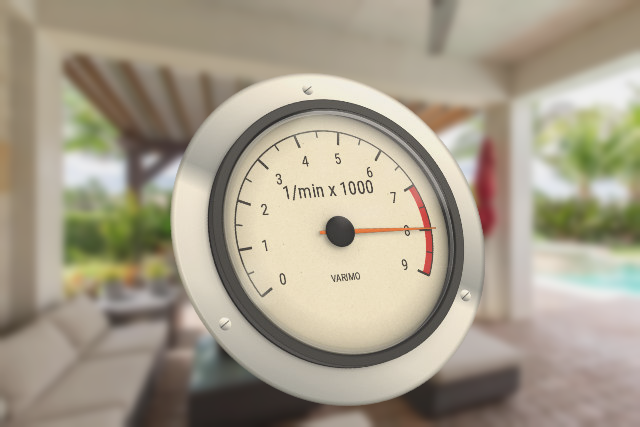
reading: rpm 8000
